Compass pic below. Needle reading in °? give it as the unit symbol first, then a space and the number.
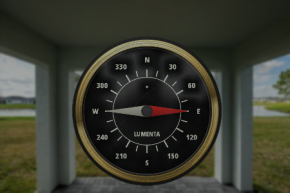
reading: ° 90
